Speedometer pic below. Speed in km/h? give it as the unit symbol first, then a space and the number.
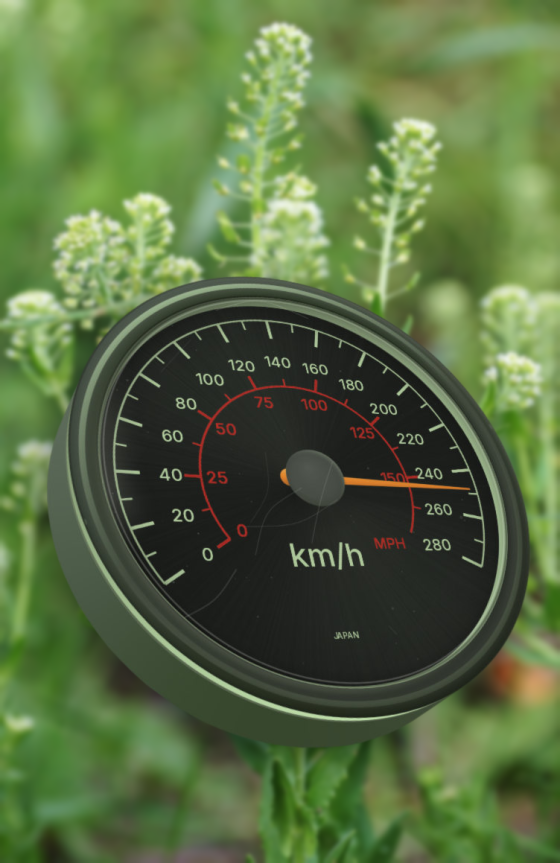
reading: km/h 250
